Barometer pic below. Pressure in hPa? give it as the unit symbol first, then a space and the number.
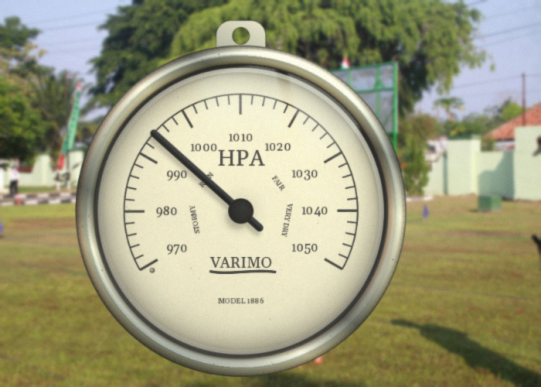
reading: hPa 994
